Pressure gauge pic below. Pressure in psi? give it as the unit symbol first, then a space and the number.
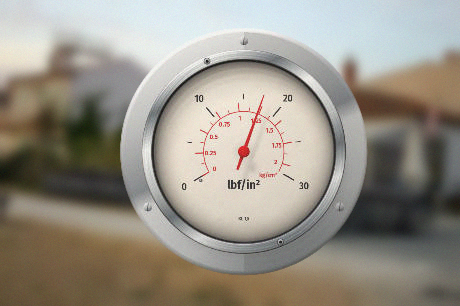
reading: psi 17.5
